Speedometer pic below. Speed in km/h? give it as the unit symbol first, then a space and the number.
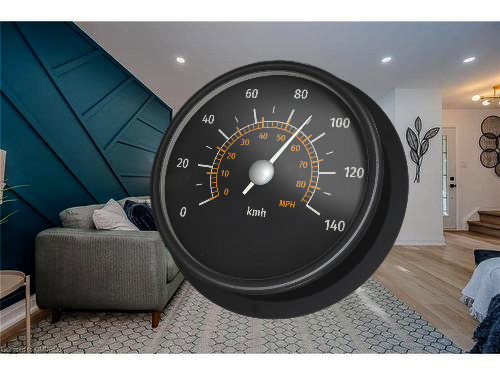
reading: km/h 90
